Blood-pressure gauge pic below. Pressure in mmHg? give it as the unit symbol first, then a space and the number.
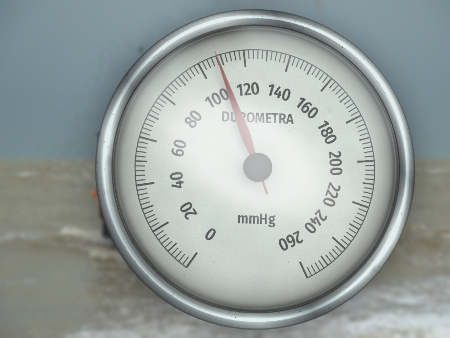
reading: mmHg 108
